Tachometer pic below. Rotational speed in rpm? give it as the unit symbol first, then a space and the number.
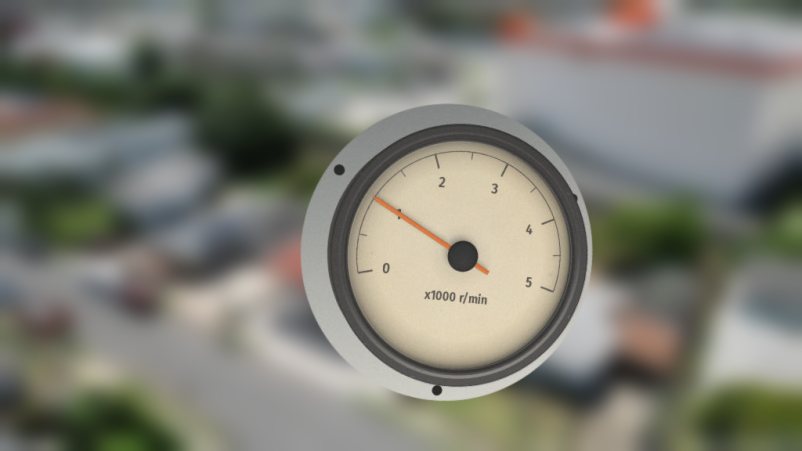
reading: rpm 1000
